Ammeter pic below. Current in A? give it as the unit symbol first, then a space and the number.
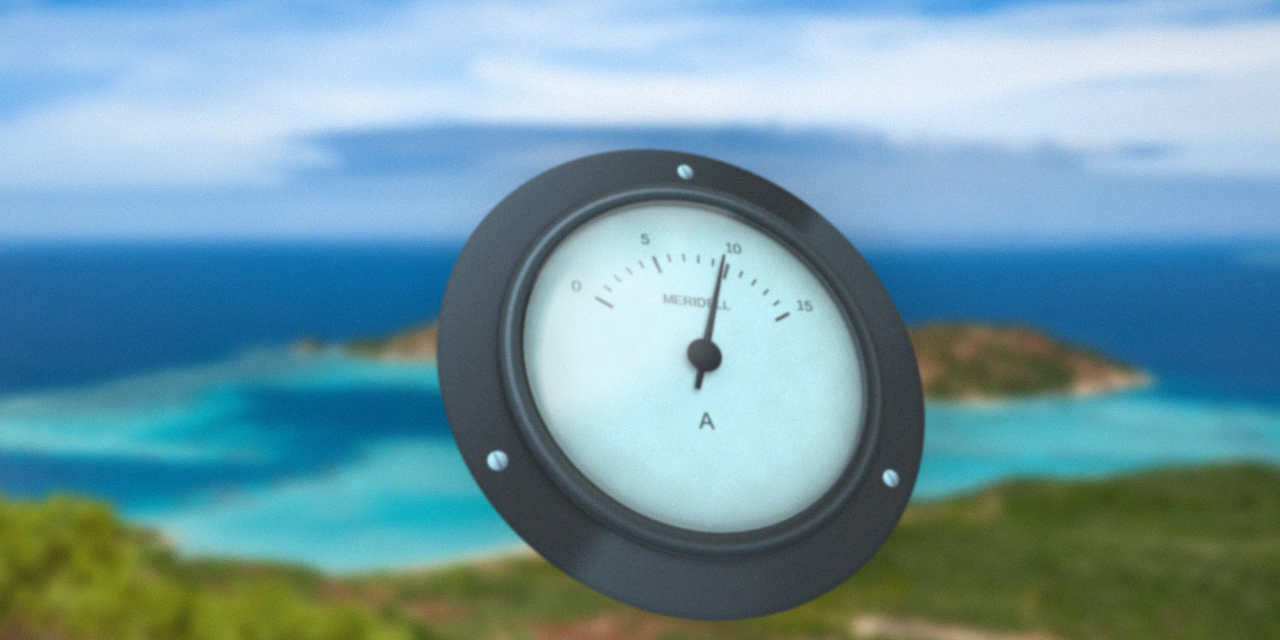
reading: A 9.5
